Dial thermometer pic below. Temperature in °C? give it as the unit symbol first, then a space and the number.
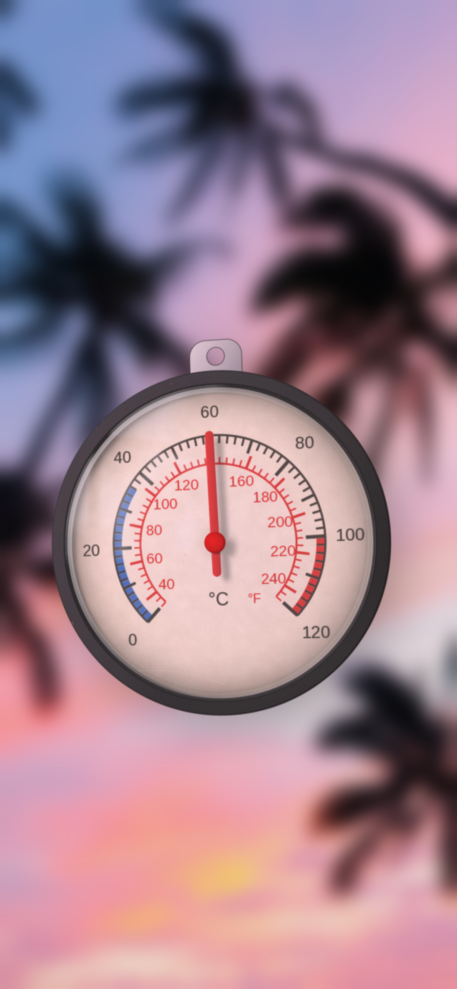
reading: °C 60
